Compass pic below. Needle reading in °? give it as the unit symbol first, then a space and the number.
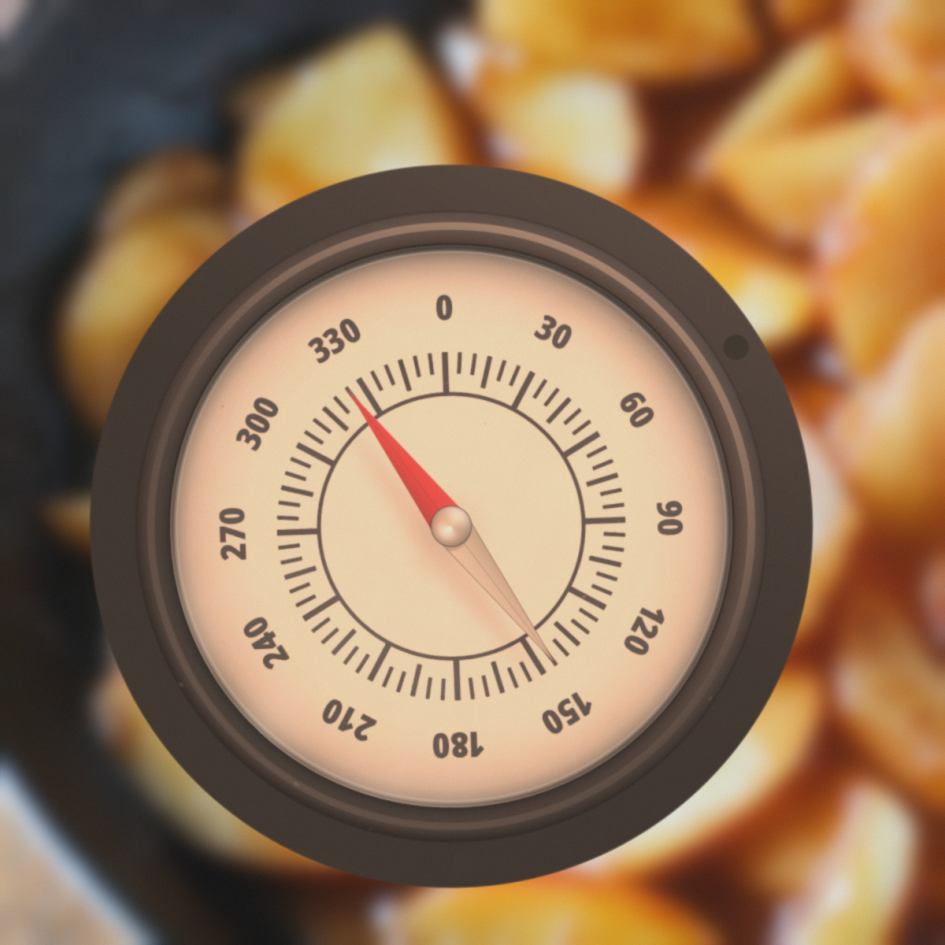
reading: ° 325
